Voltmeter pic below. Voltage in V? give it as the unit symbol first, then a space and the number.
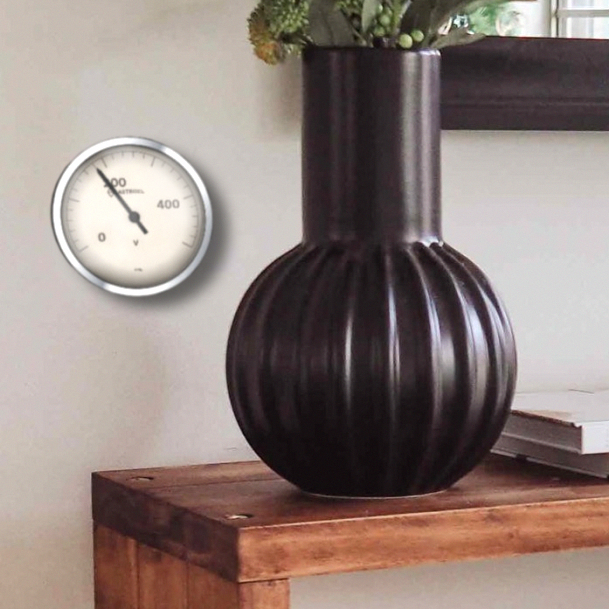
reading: V 180
